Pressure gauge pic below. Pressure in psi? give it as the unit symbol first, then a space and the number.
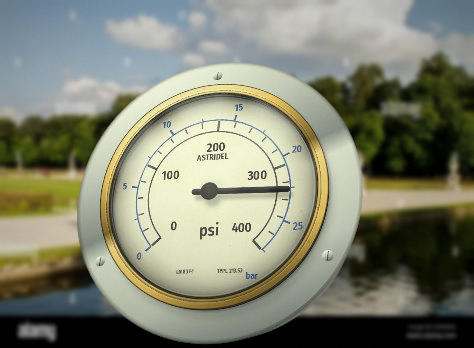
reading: psi 330
